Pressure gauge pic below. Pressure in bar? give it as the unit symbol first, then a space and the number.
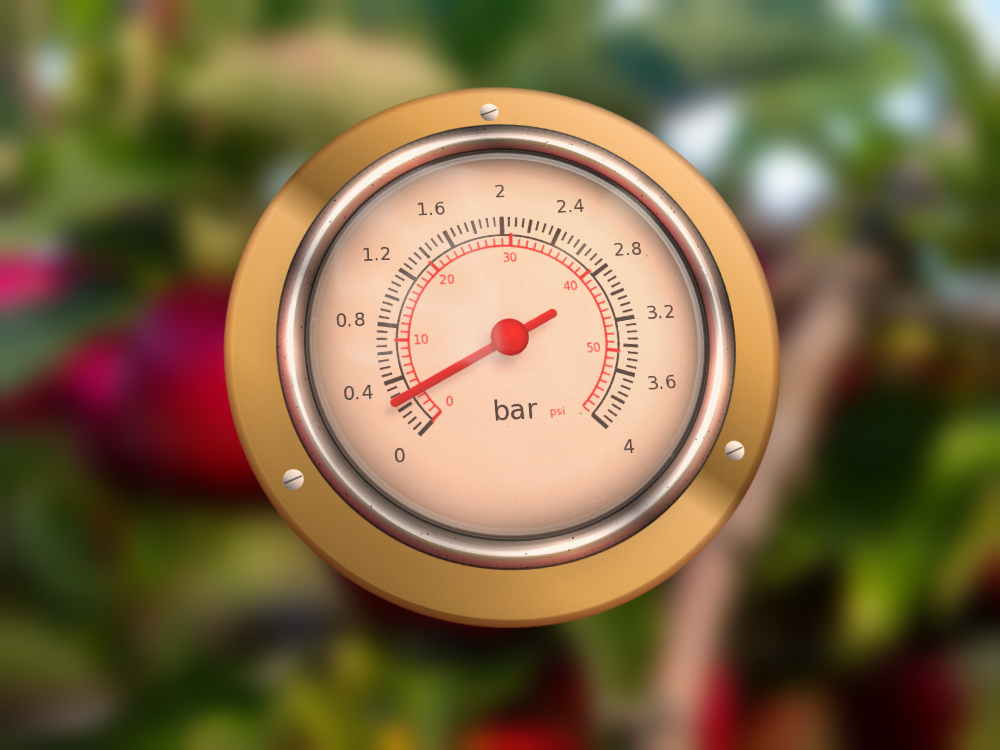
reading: bar 0.25
